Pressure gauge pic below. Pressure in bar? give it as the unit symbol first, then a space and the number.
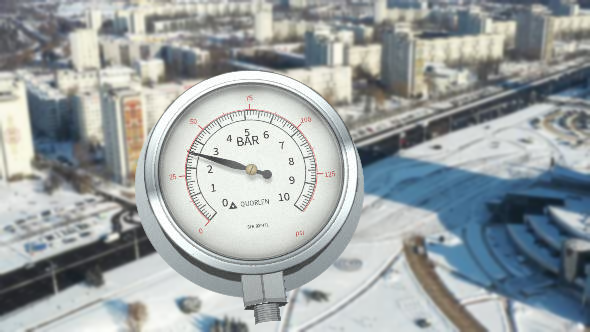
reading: bar 2.5
